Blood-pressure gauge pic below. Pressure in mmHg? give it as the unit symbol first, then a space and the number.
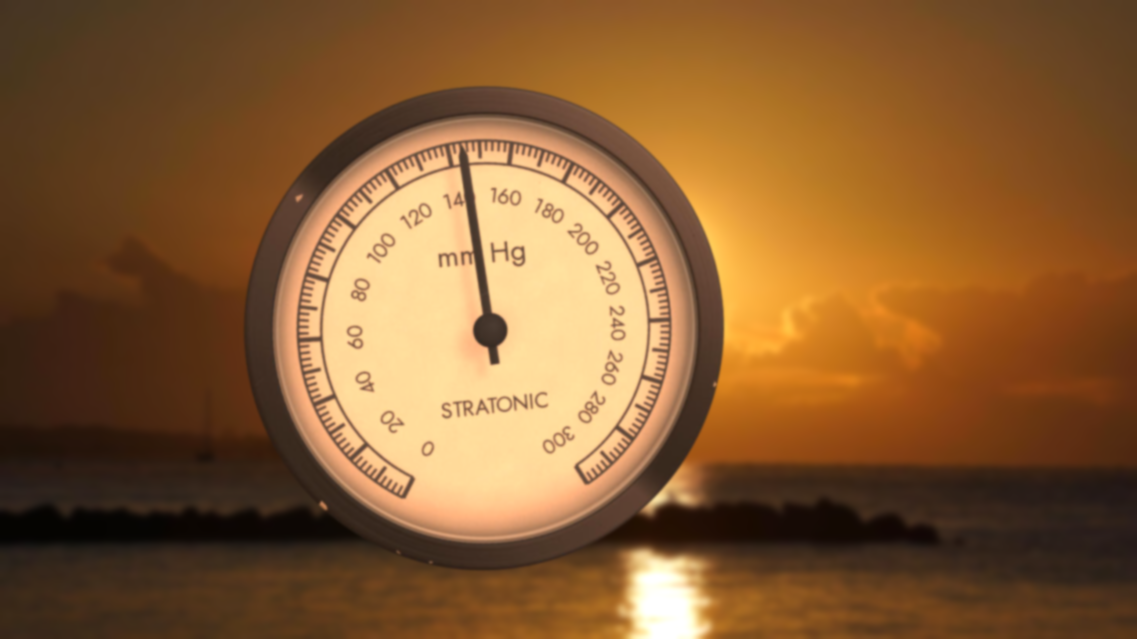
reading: mmHg 144
